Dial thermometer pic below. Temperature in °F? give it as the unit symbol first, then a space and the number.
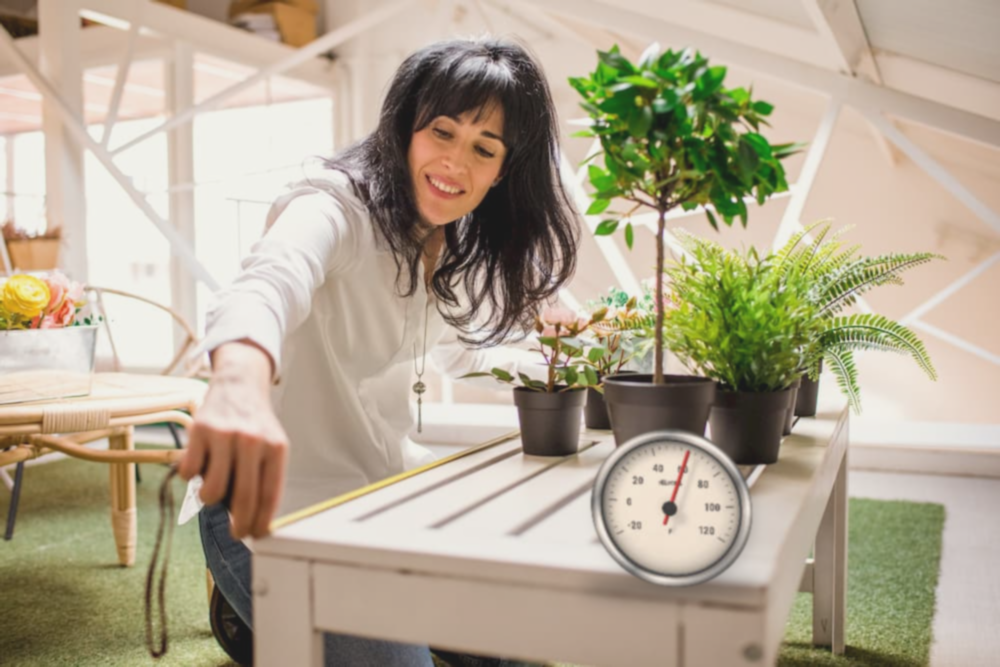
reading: °F 60
